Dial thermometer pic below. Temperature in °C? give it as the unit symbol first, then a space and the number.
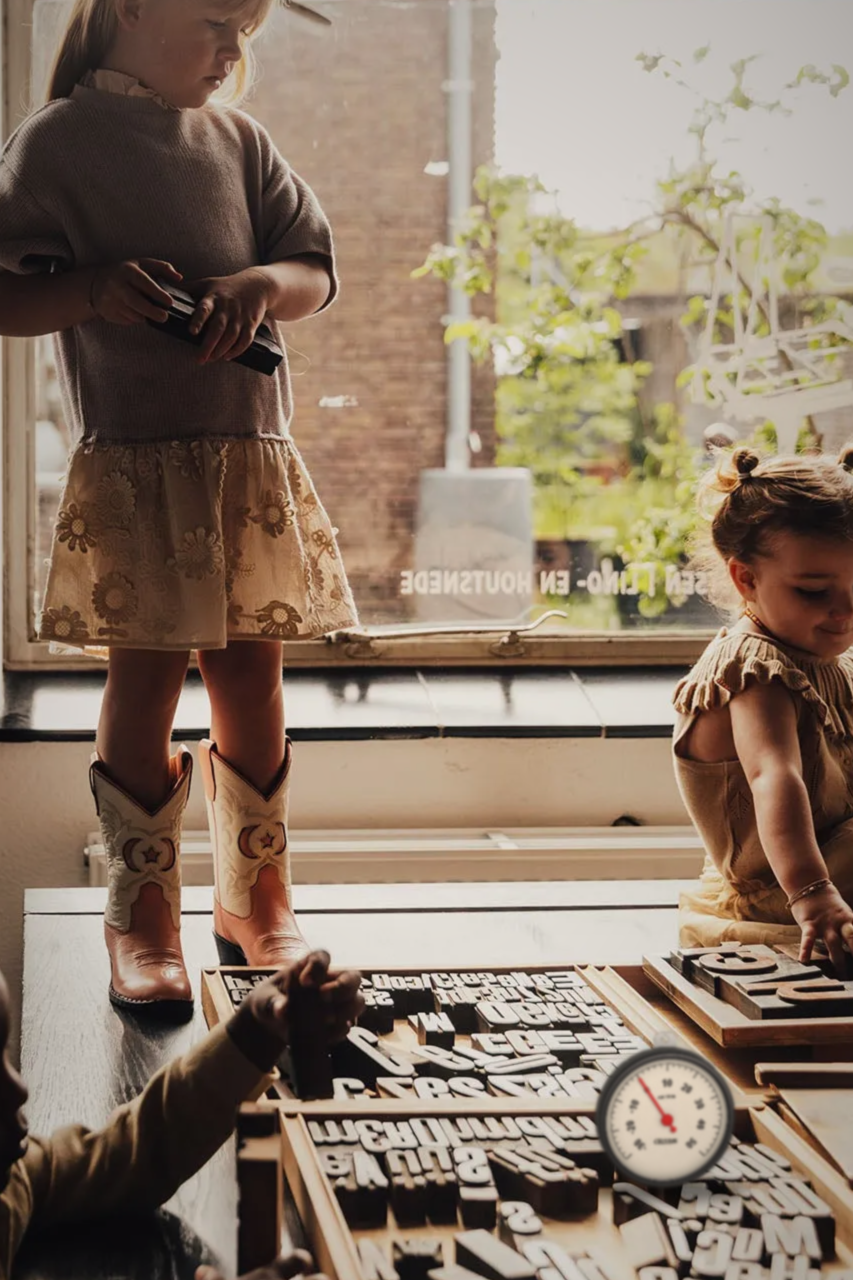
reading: °C 0
